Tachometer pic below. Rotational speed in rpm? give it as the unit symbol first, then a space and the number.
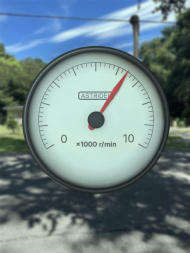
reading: rpm 6400
